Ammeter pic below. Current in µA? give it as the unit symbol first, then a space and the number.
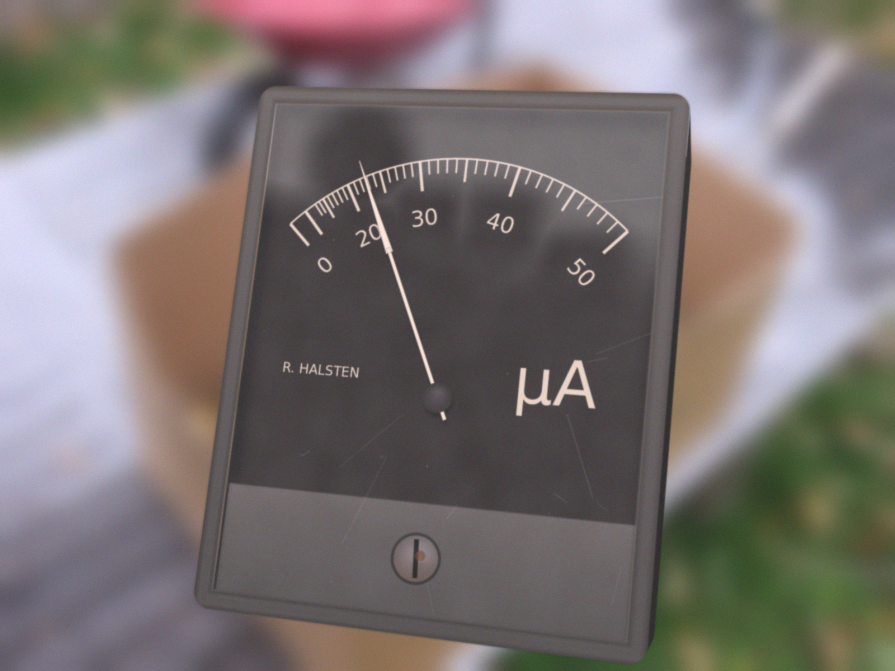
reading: µA 23
